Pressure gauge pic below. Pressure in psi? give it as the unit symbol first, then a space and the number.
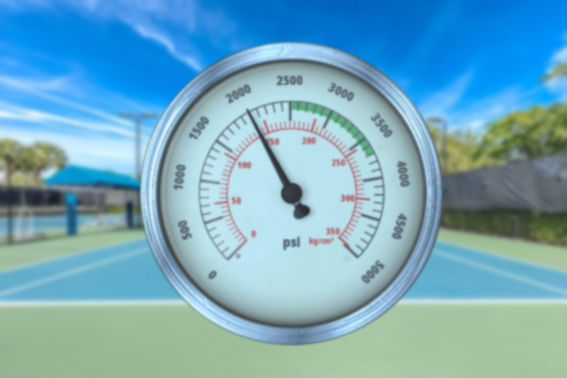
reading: psi 2000
